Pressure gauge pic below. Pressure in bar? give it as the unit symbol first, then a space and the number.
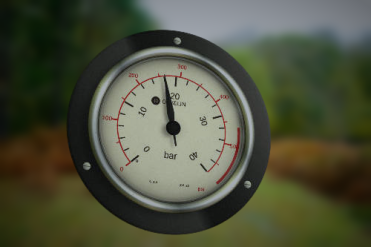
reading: bar 18
